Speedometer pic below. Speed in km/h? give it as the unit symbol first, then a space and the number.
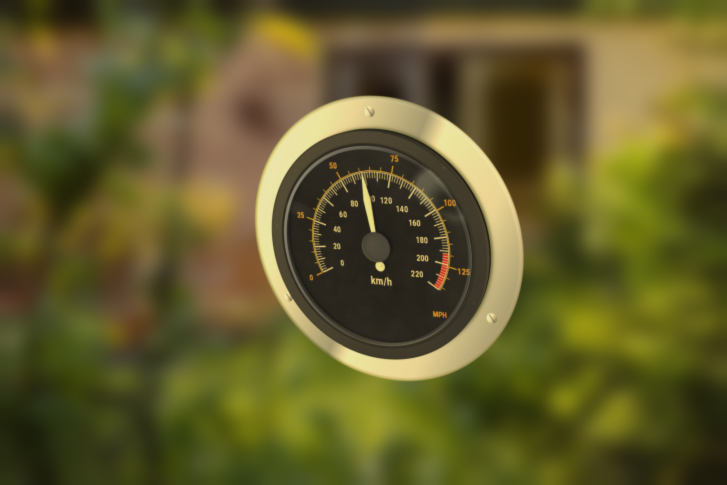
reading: km/h 100
